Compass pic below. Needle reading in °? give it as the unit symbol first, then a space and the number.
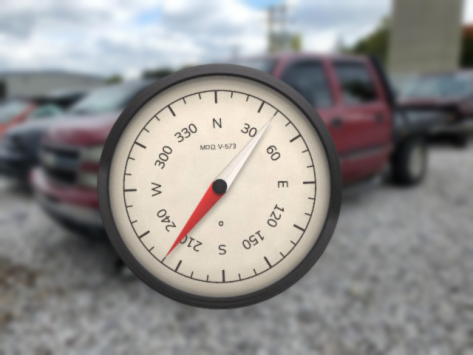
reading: ° 220
